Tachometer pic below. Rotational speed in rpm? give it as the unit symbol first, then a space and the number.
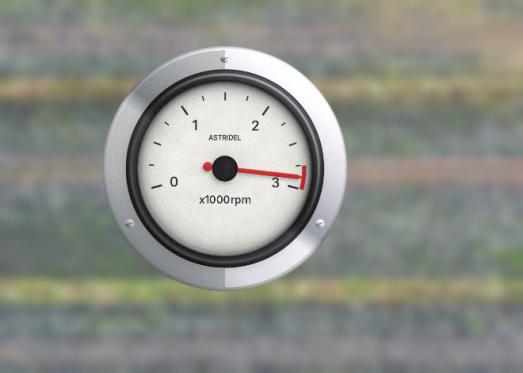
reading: rpm 2875
